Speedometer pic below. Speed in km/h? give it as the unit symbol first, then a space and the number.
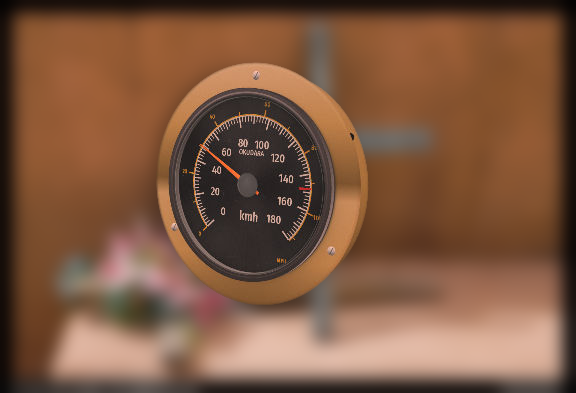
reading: km/h 50
